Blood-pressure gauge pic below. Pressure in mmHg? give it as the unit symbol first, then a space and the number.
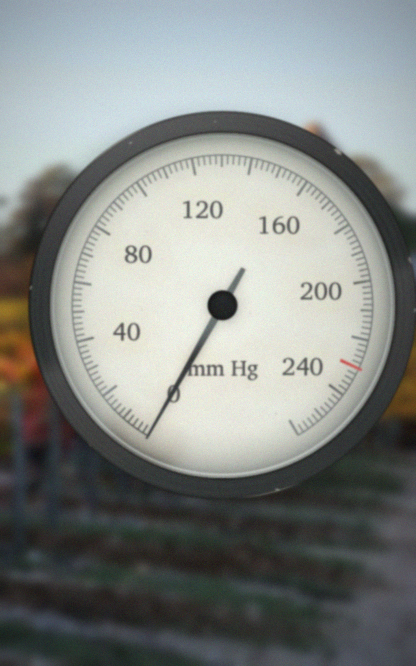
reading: mmHg 0
